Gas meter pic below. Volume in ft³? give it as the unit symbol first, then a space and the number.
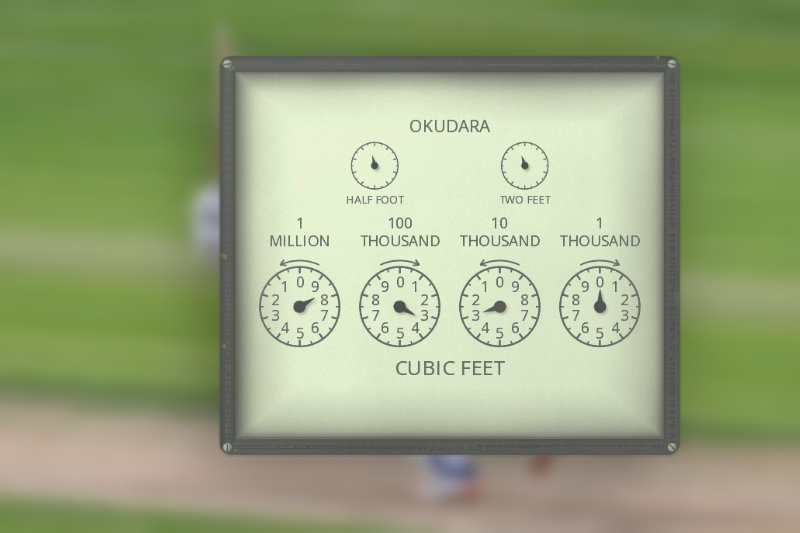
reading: ft³ 833000
